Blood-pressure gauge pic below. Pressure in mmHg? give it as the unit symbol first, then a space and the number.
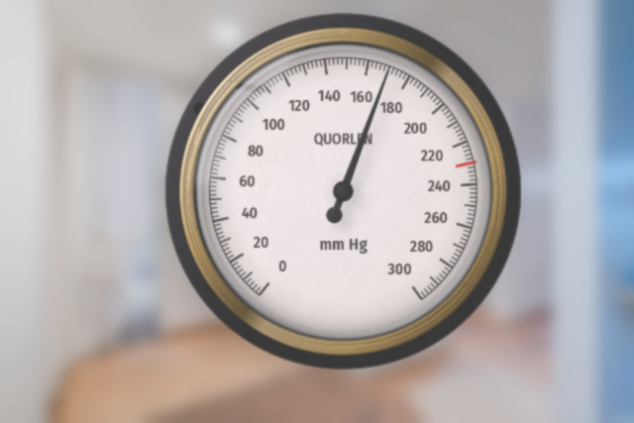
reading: mmHg 170
